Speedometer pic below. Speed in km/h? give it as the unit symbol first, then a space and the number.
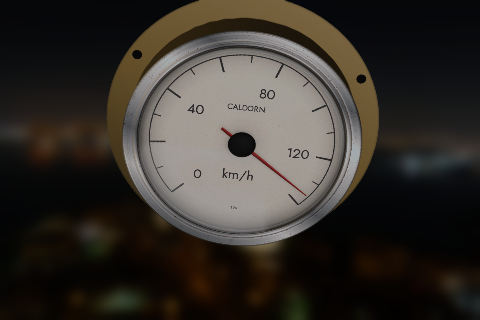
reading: km/h 135
